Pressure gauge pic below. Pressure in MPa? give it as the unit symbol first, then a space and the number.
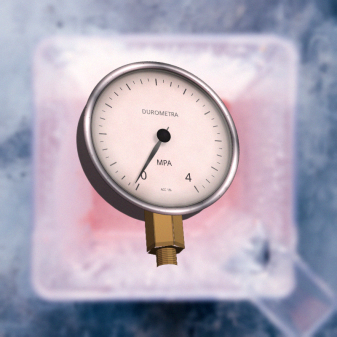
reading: MPa 0.05
